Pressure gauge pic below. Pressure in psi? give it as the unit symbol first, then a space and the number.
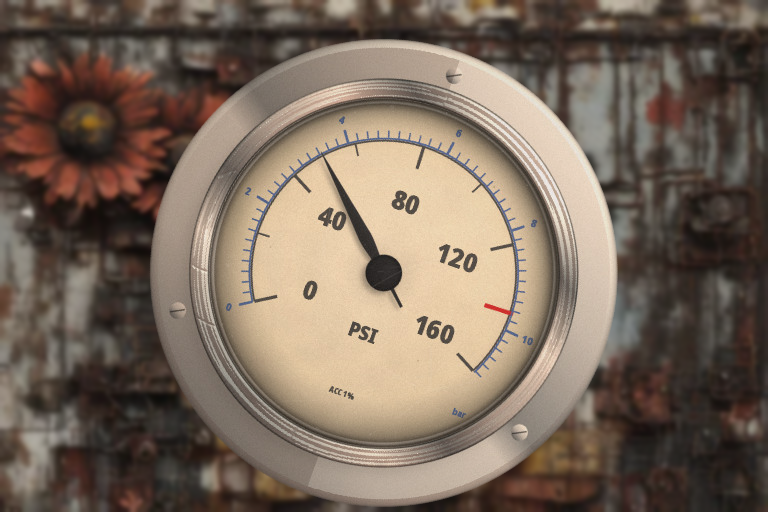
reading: psi 50
